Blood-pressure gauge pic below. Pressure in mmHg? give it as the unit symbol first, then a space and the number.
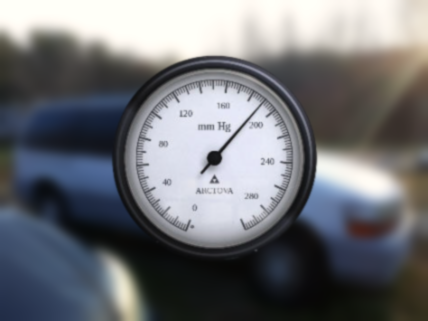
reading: mmHg 190
